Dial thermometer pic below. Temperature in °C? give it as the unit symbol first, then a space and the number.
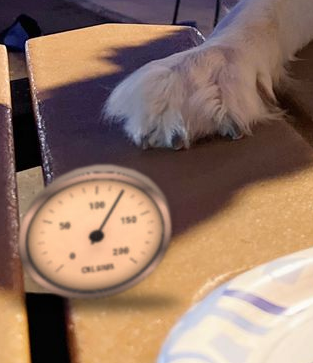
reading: °C 120
